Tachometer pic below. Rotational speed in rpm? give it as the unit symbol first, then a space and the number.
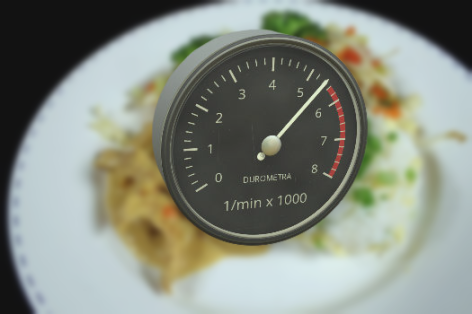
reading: rpm 5400
